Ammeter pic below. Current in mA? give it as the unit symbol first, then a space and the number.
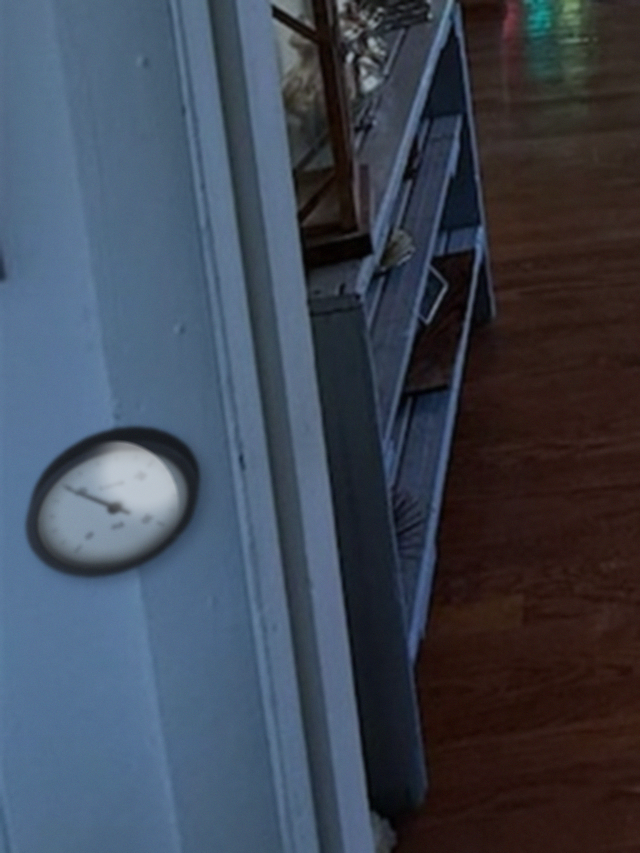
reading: mA 10
